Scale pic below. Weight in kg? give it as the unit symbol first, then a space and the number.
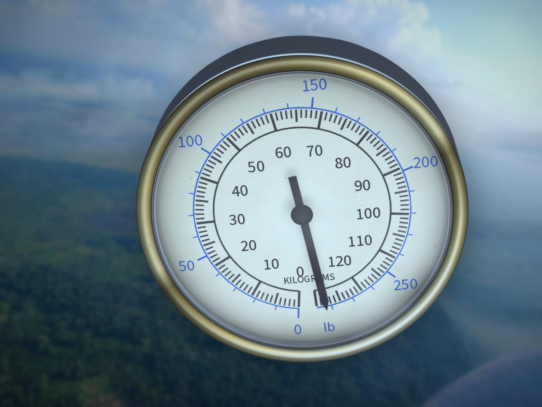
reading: kg 128
